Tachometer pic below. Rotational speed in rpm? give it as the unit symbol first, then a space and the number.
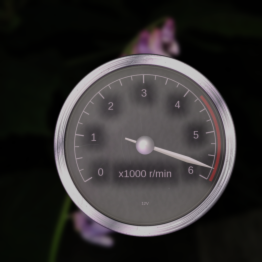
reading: rpm 5750
